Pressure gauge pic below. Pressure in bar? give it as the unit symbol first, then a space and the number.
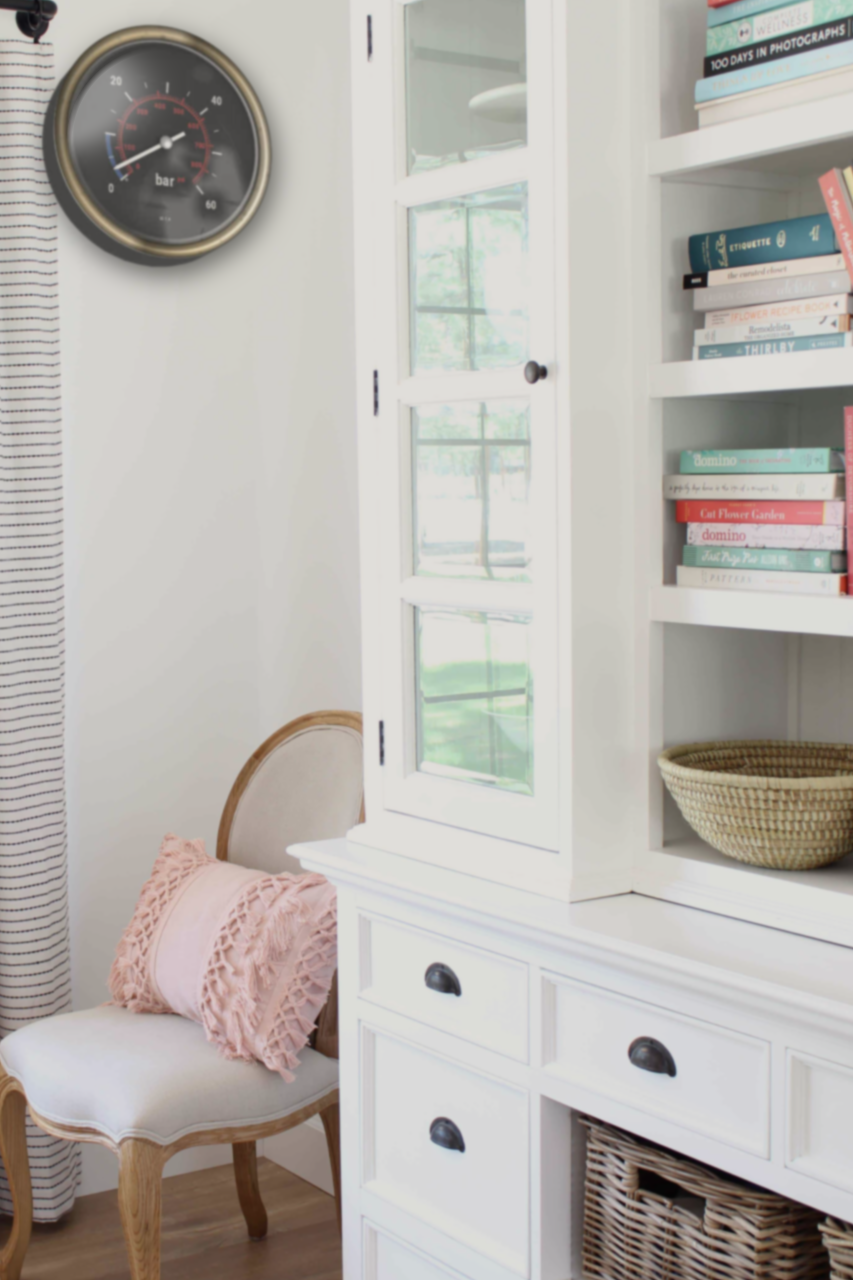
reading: bar 2.5
